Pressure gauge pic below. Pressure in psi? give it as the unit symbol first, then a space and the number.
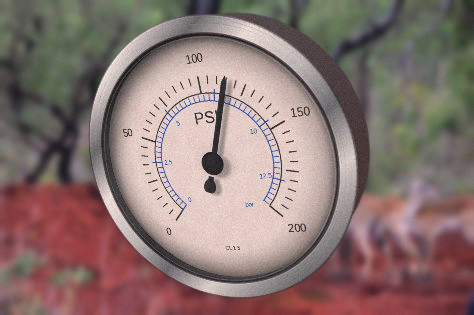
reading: psi 115
